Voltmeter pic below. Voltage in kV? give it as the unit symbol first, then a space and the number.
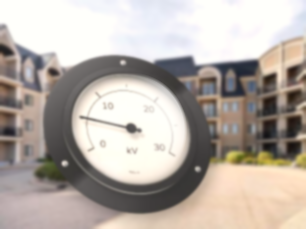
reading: kV 5
